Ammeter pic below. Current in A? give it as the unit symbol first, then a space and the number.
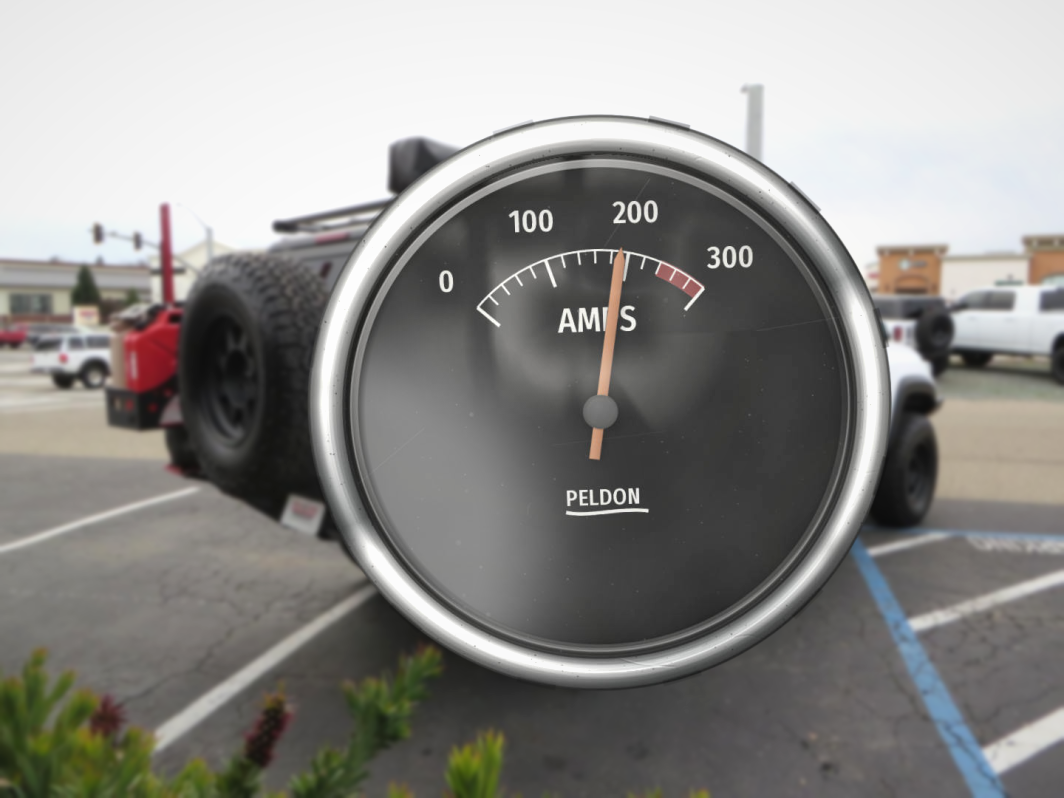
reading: A 190
